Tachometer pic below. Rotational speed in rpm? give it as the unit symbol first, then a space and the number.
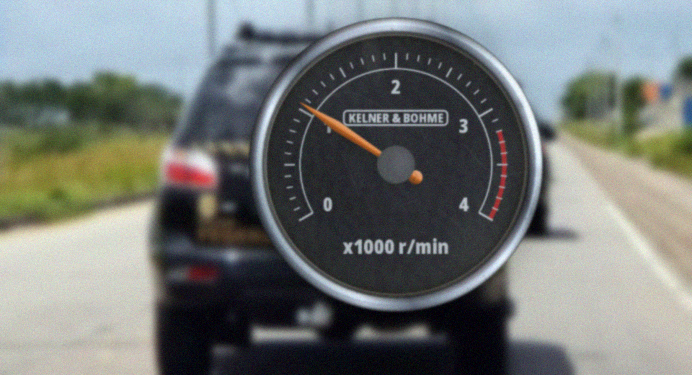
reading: rpm 1050
